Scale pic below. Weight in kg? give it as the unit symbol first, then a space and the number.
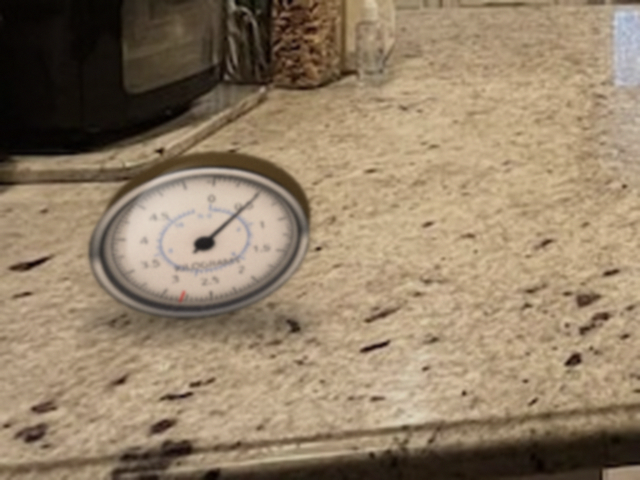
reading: kg 0.5
